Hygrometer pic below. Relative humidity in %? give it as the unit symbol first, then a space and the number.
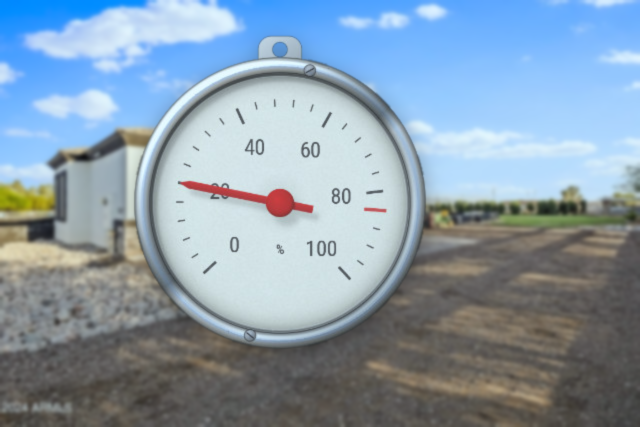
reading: % 20
